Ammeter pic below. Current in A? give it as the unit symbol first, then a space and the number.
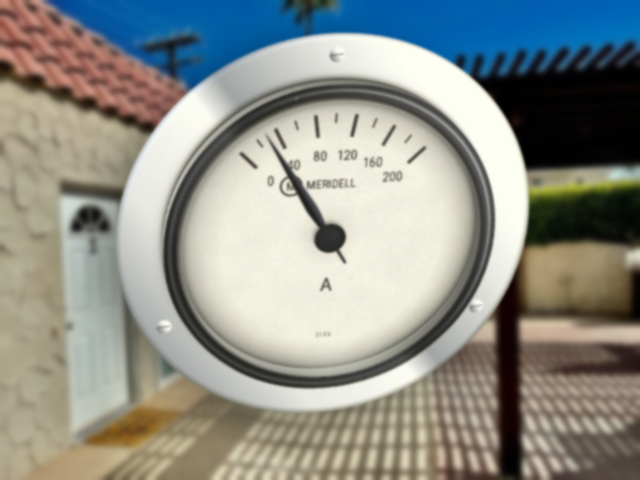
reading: A 30
